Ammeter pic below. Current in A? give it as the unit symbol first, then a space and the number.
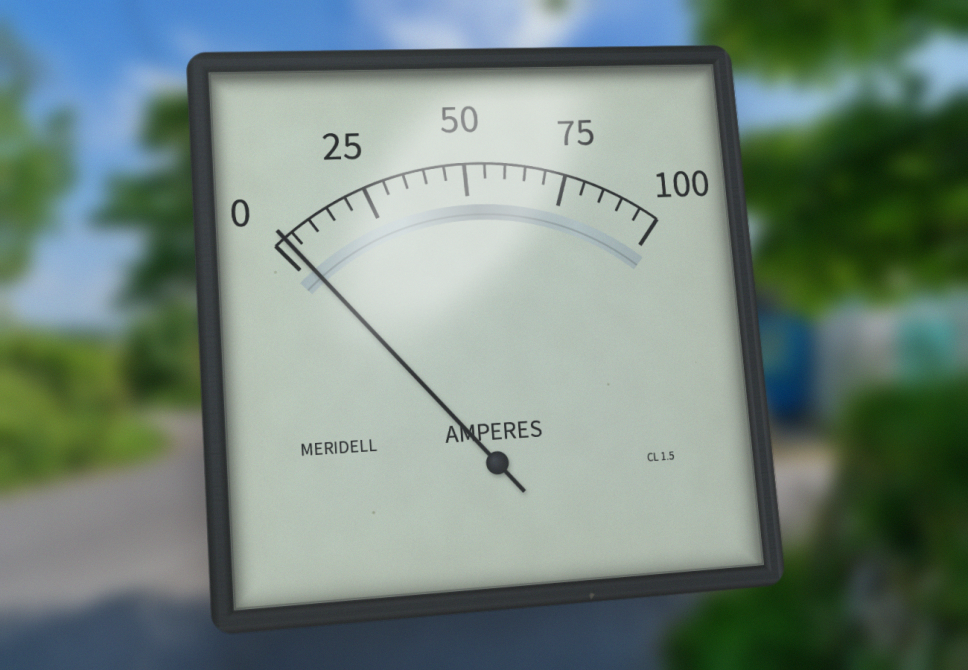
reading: A 2.5
